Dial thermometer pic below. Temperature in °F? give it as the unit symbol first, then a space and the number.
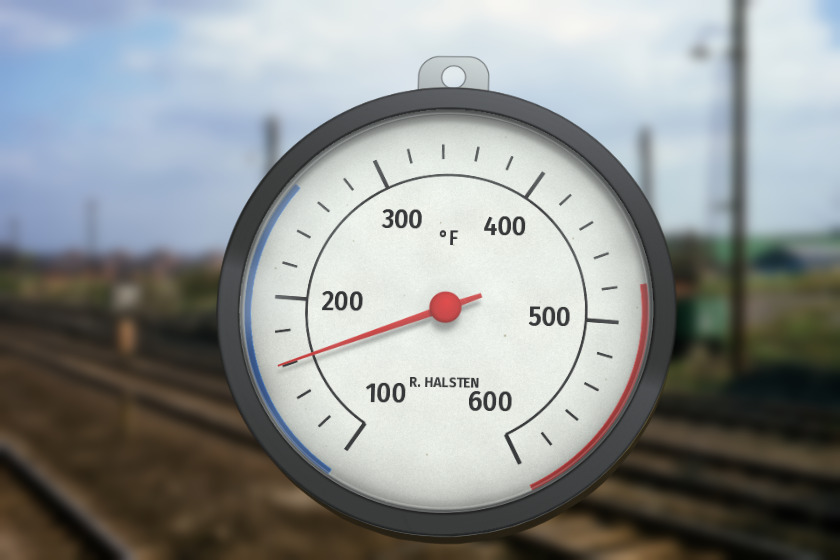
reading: °F 160
